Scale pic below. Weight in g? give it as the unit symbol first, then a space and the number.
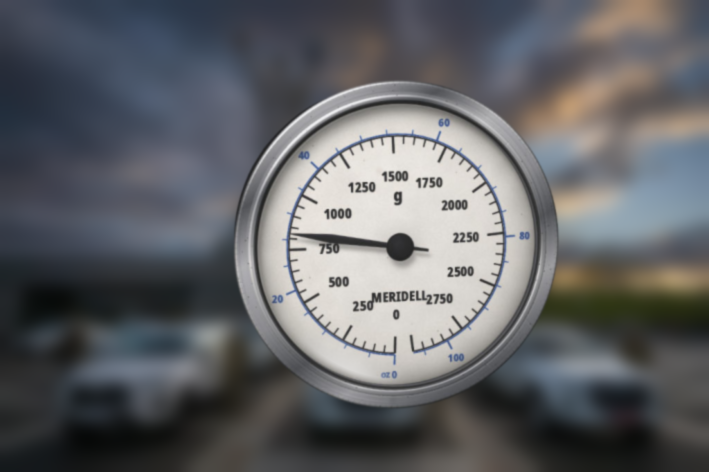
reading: g 825
